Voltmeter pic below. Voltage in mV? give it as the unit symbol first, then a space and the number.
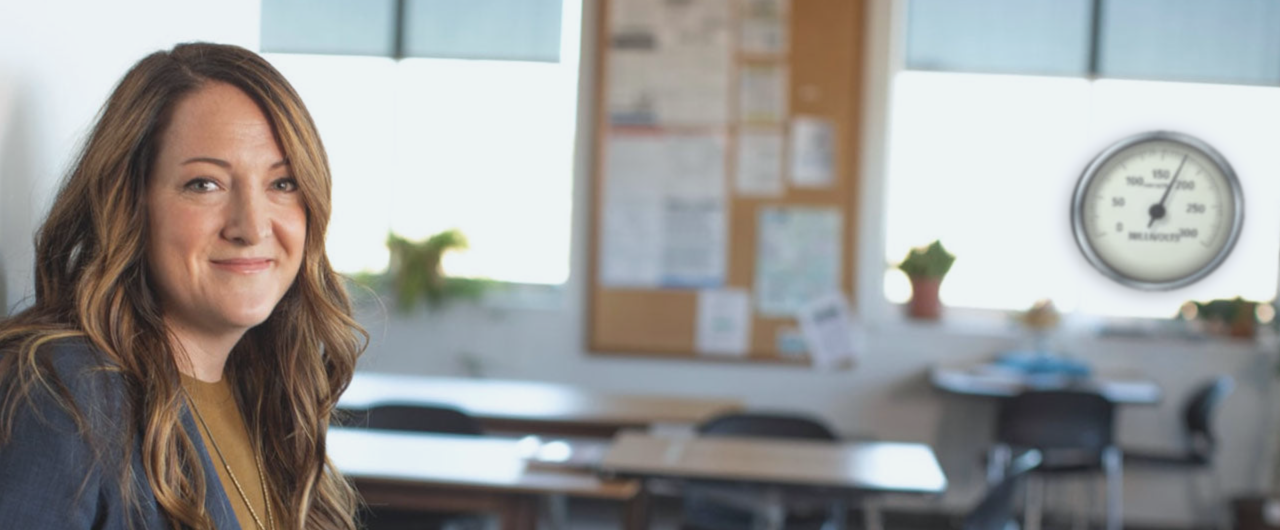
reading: mV 175
